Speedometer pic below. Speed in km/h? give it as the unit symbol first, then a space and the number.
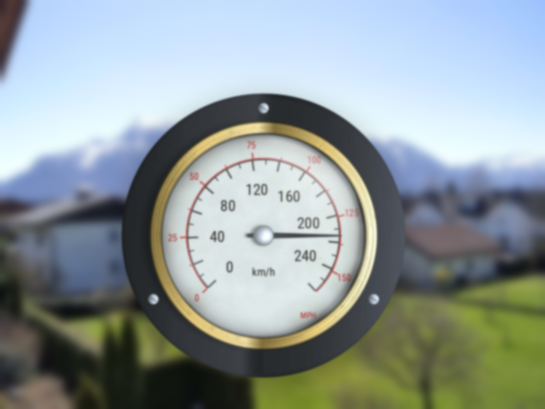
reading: km/h 215
